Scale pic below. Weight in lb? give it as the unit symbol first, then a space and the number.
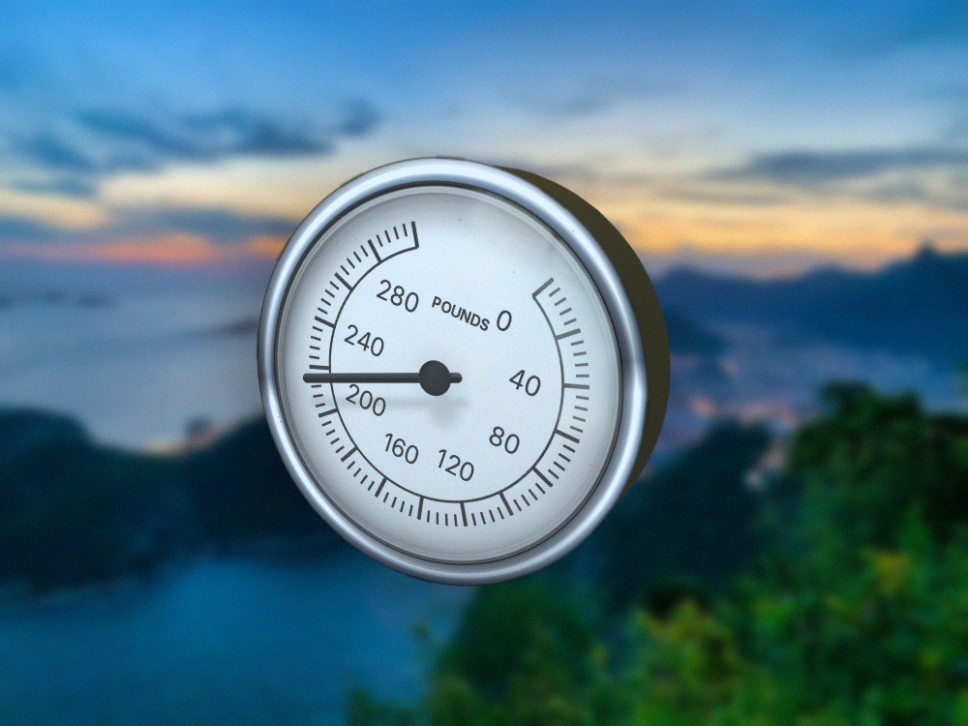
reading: lb 216
